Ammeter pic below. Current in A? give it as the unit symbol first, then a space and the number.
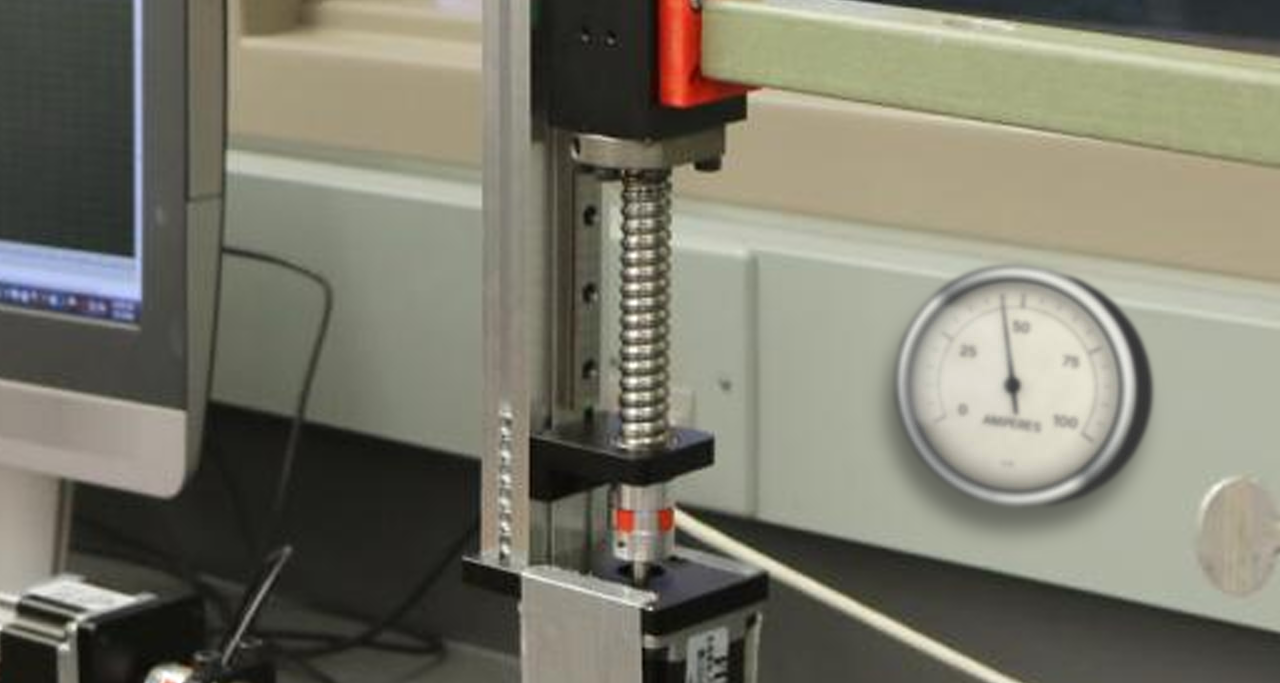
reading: A 45
